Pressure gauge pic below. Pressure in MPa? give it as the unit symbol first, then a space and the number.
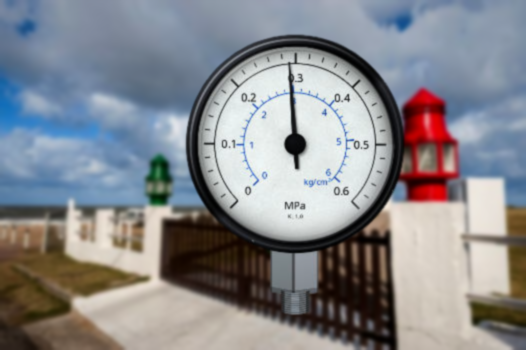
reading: MPa 0.29
